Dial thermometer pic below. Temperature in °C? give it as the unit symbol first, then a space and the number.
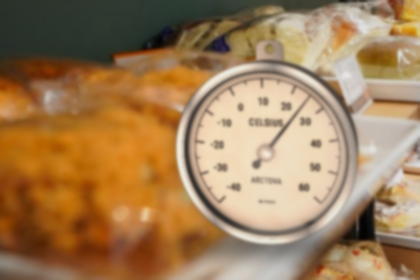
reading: °C 25
